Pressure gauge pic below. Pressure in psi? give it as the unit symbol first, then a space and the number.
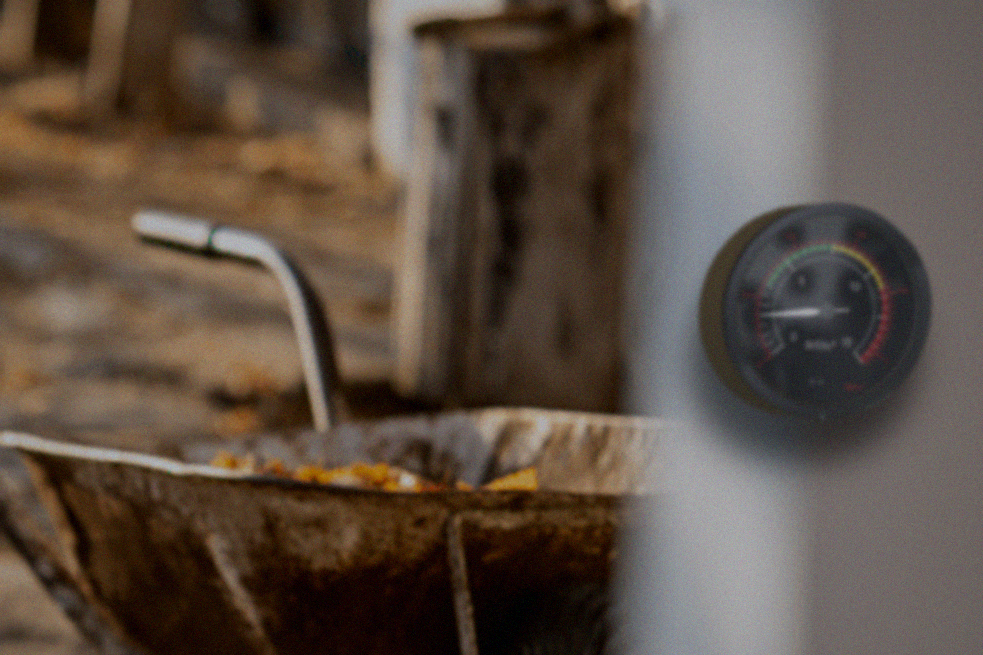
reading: psi 2
